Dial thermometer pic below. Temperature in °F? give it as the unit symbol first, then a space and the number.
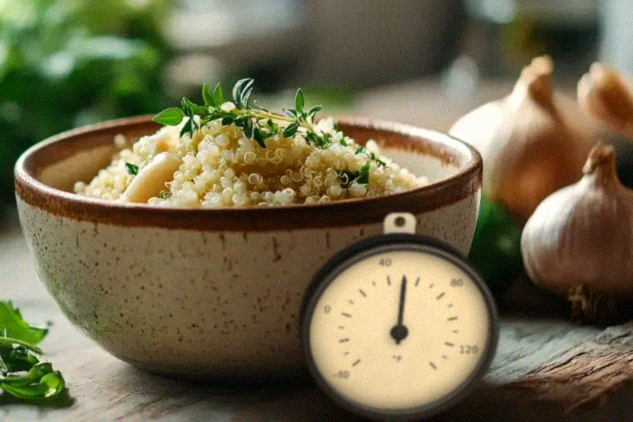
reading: °F 50
